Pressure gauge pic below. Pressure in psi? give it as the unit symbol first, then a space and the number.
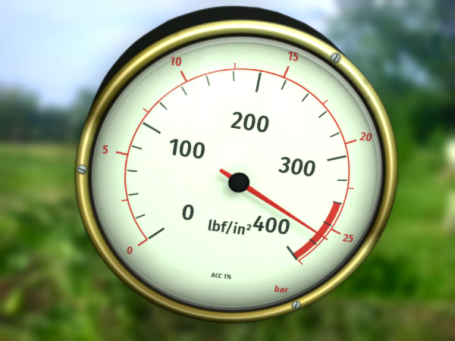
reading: psi 370
